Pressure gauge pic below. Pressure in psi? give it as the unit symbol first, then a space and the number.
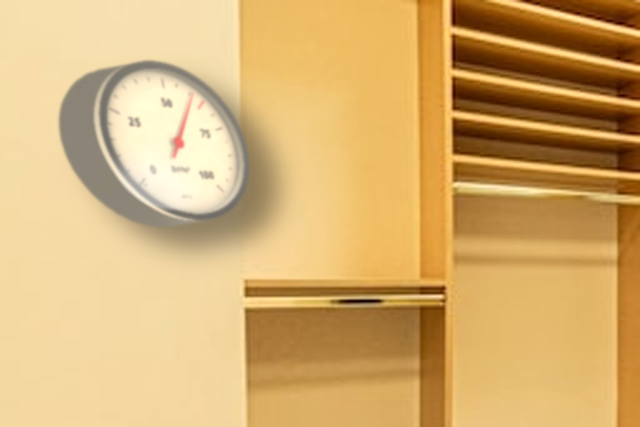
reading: psi 60
